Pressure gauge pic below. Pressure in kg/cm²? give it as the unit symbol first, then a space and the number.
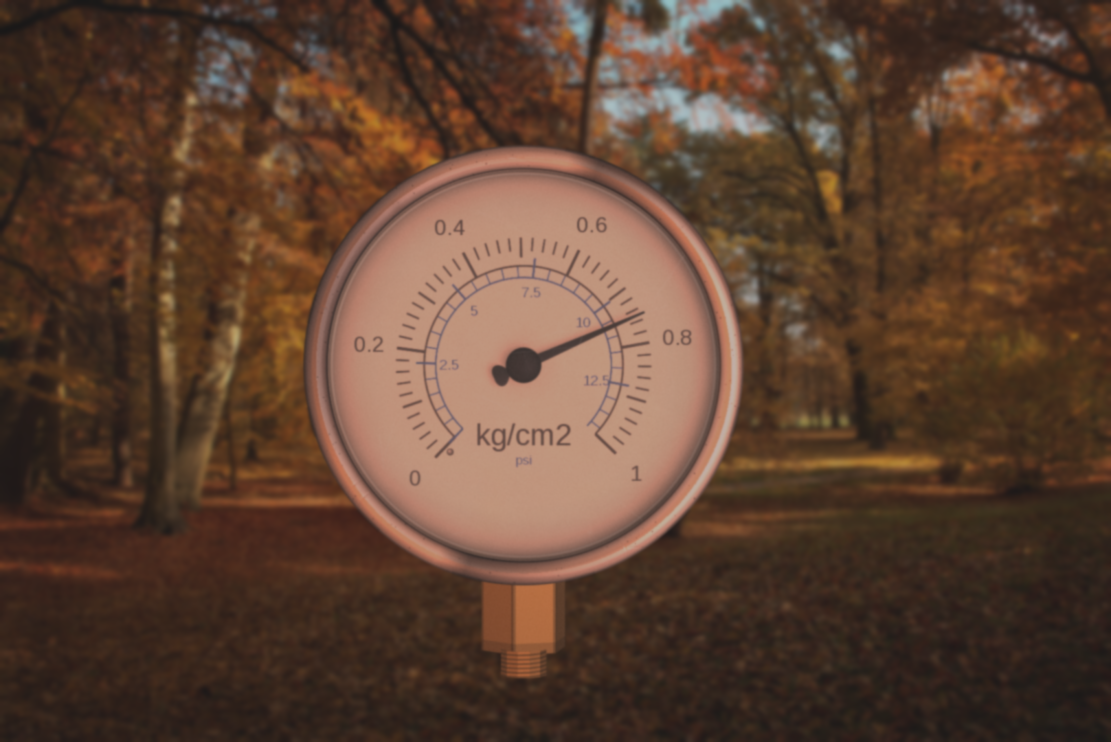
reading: kg/cm² 0.75
